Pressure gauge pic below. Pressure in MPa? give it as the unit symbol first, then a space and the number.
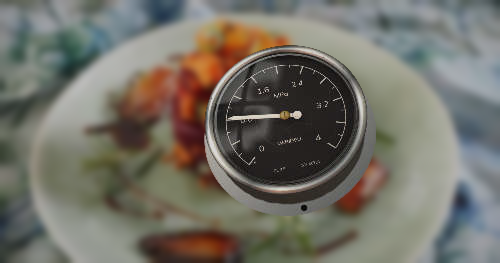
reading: MPa 0.8
